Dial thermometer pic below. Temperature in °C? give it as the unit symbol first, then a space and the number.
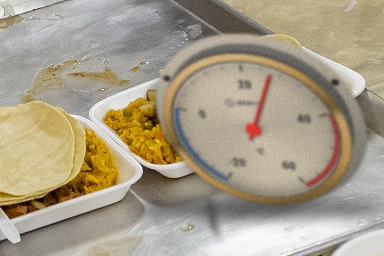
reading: °C 26
